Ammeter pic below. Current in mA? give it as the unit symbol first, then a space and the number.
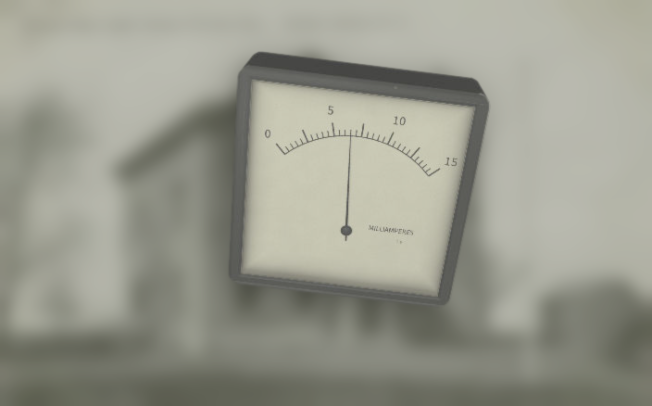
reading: mA 6.5
